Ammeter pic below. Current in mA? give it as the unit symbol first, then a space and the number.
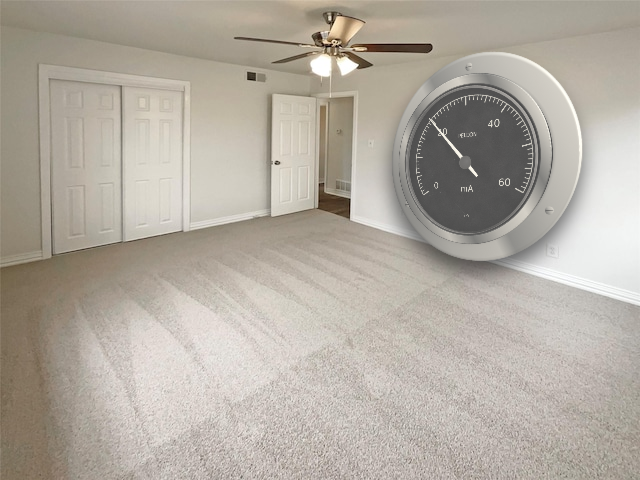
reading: mA 20
